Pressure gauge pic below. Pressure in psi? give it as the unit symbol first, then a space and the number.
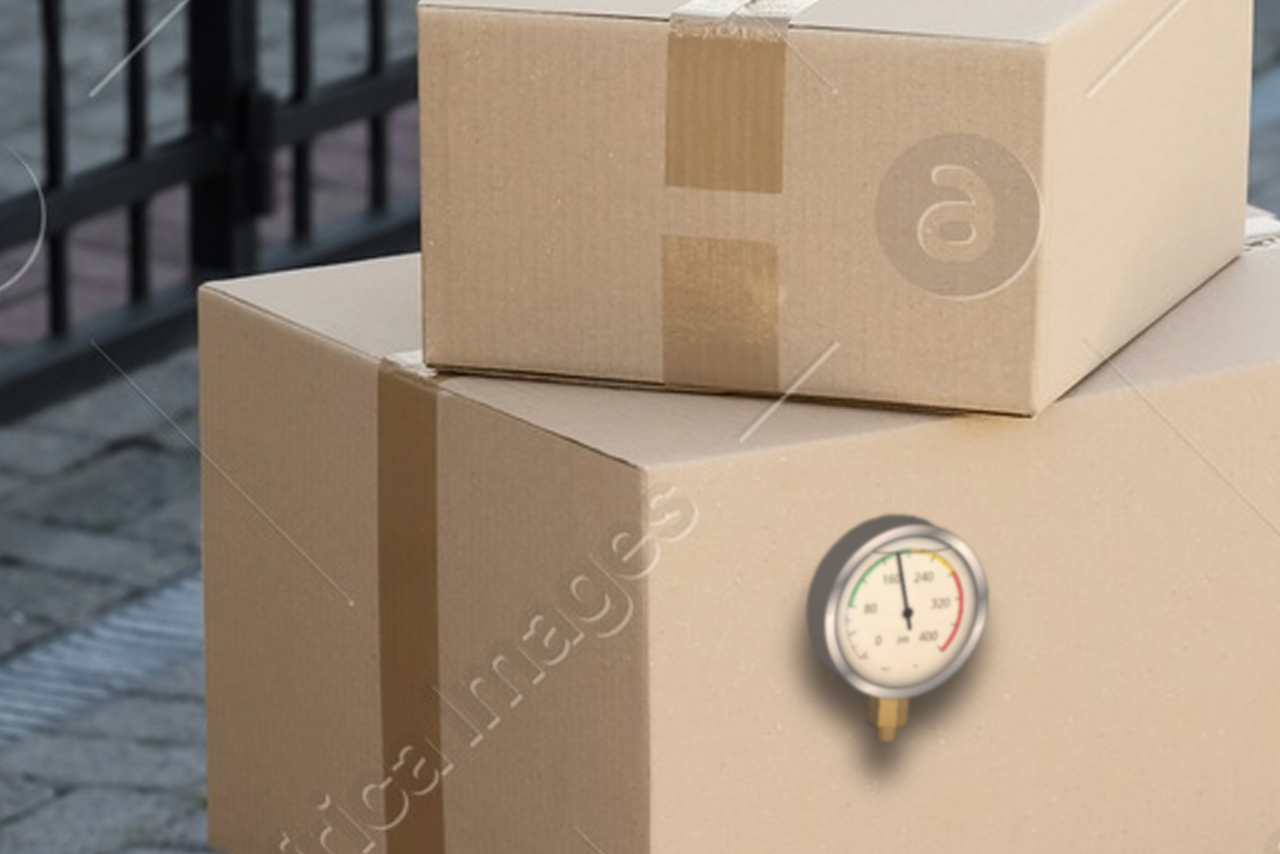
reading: psi 180
